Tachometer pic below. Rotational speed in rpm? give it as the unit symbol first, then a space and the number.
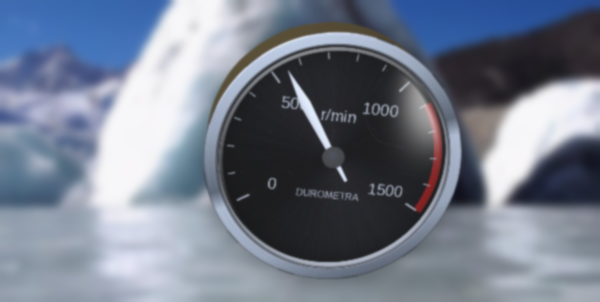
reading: rpm 550
